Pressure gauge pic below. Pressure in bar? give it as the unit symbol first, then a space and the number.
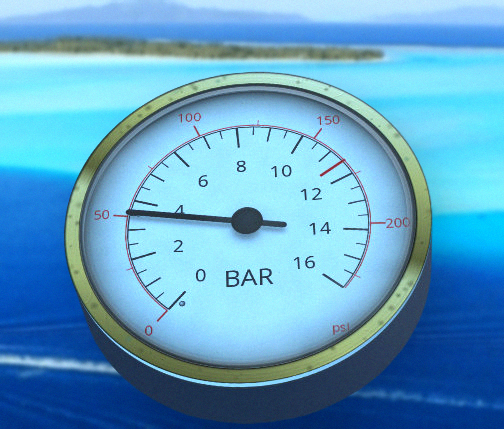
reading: bar 3.5
